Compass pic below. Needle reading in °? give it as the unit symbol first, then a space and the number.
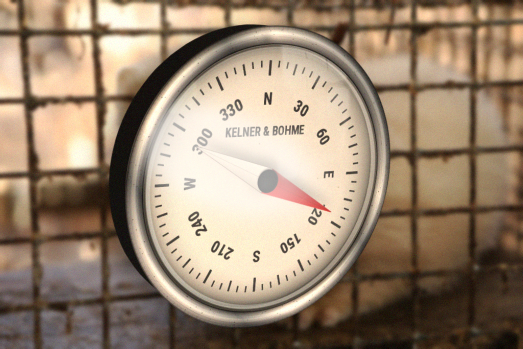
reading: ° 115
